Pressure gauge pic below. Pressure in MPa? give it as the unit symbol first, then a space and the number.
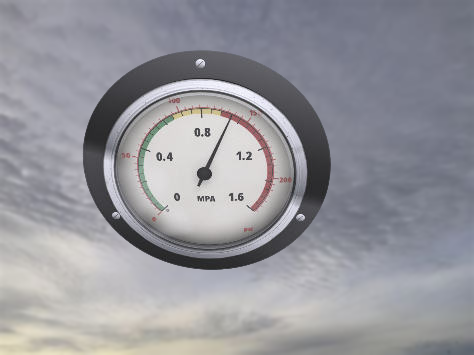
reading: MPa 0.95
